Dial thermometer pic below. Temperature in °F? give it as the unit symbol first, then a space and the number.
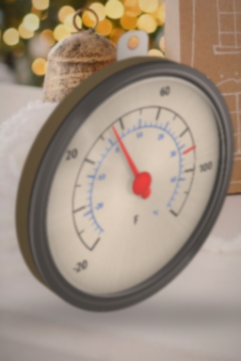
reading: °F 35
